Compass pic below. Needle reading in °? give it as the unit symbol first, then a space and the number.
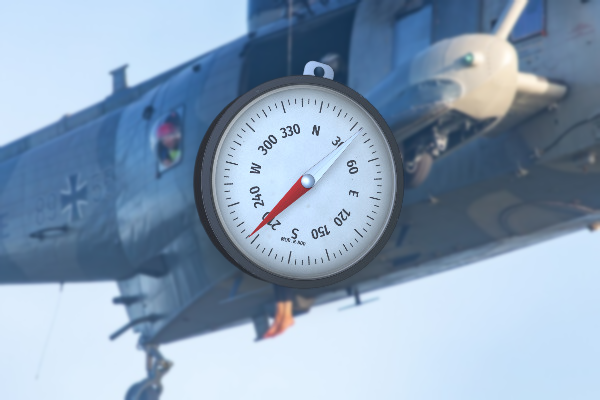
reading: ° 215
